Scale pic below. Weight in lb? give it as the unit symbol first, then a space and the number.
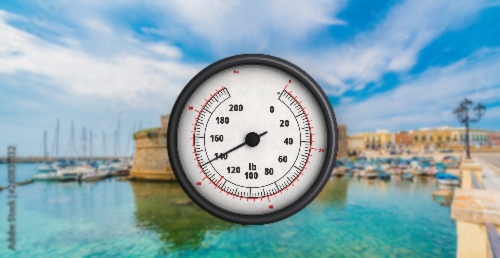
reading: lb 140
